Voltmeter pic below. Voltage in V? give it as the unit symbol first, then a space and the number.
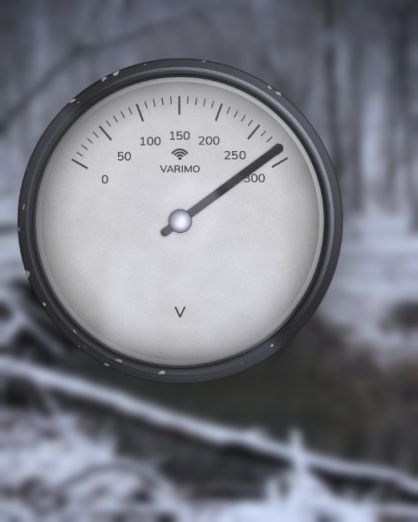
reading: V 285
